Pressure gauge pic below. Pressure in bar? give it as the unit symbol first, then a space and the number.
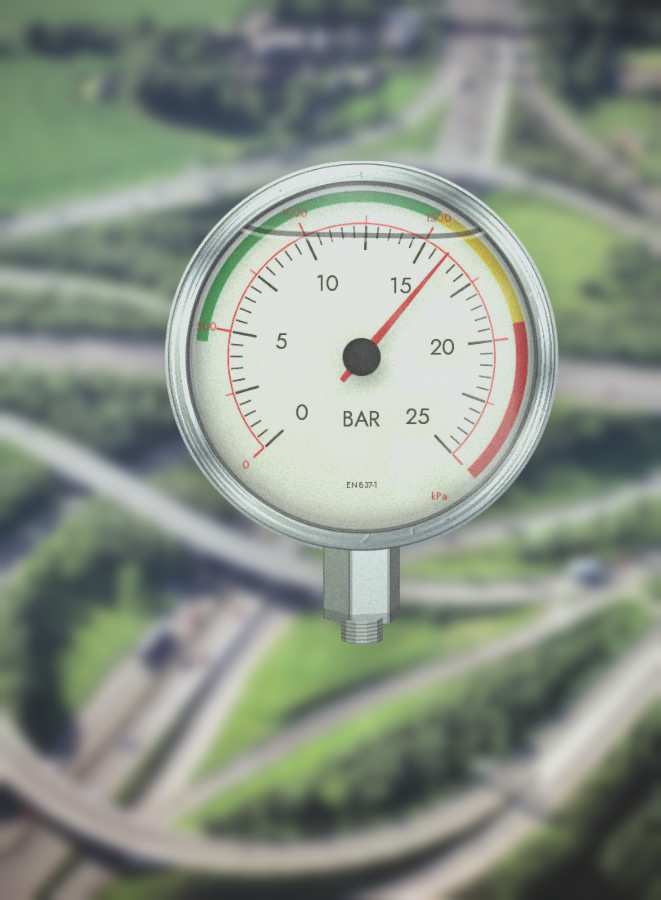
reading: bar 16
